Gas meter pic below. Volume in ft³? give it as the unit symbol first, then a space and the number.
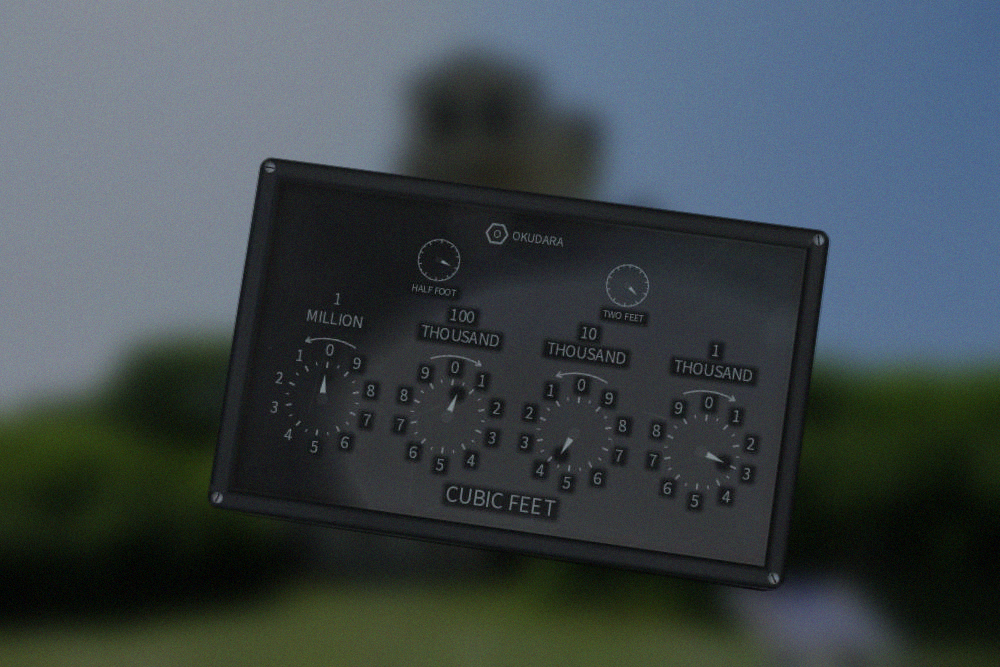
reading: ft³ 4300
